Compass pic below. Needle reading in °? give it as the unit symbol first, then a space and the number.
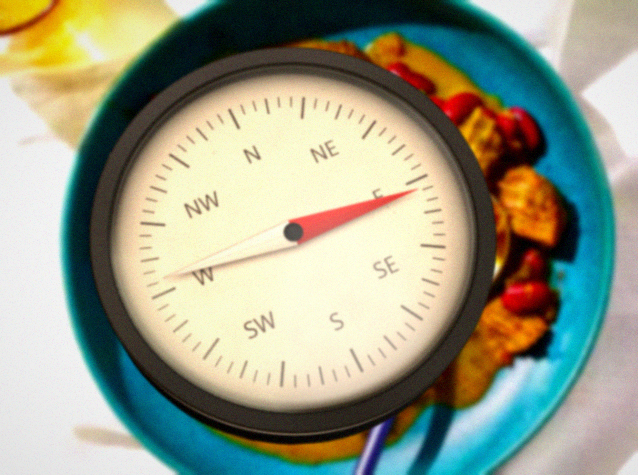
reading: ° 95
